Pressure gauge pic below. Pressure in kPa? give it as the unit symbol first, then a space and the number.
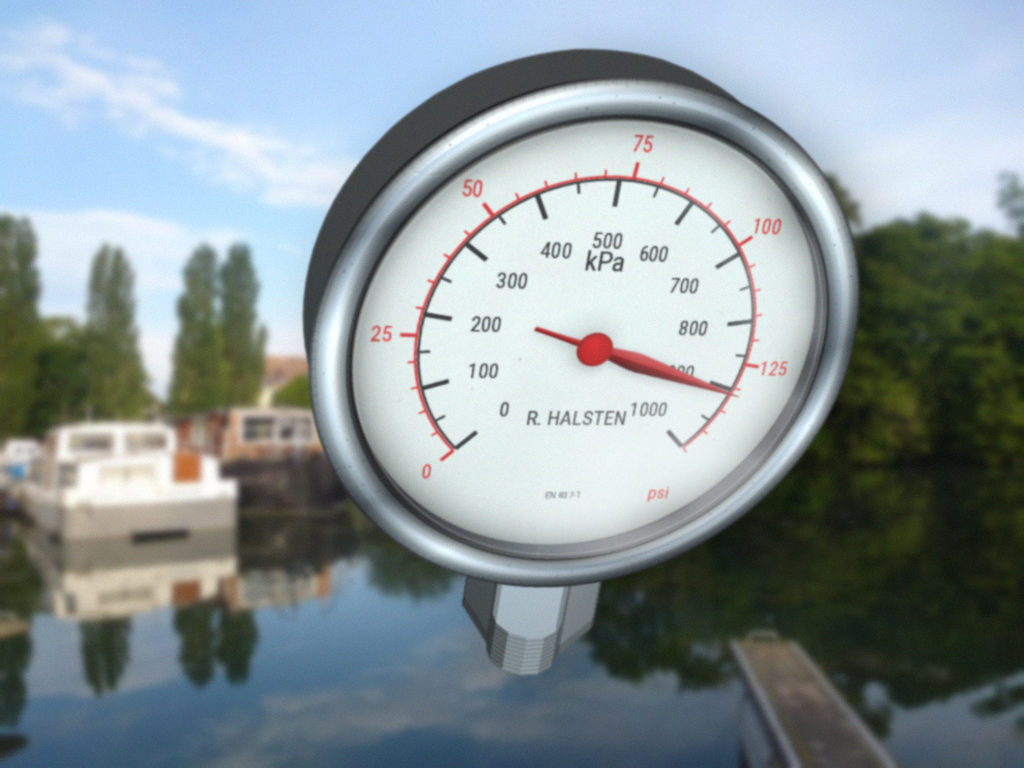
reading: kPa 900
